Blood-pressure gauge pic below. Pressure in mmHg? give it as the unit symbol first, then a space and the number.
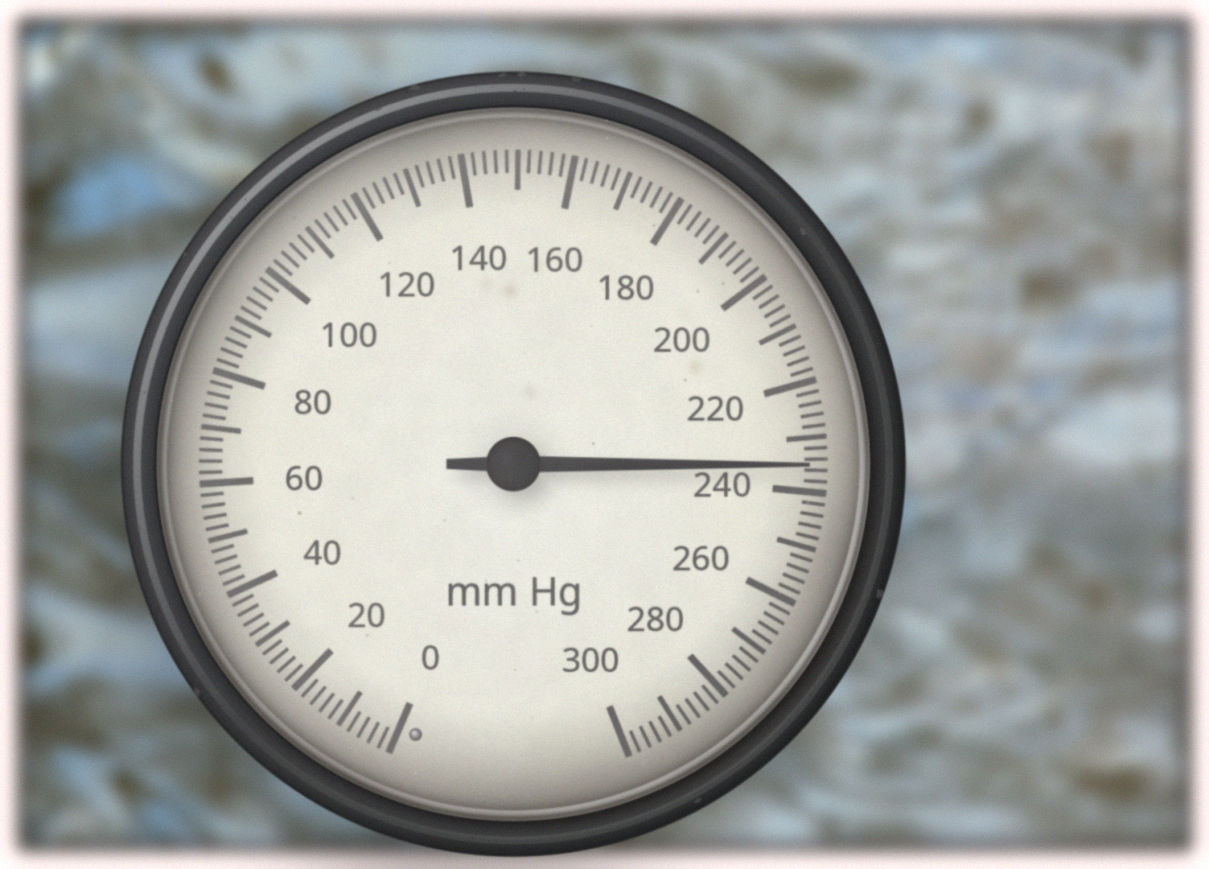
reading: mmHg 235
